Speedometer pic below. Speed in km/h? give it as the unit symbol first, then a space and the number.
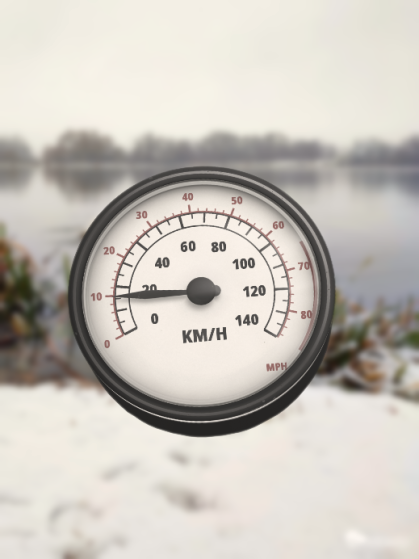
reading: km/h 15
